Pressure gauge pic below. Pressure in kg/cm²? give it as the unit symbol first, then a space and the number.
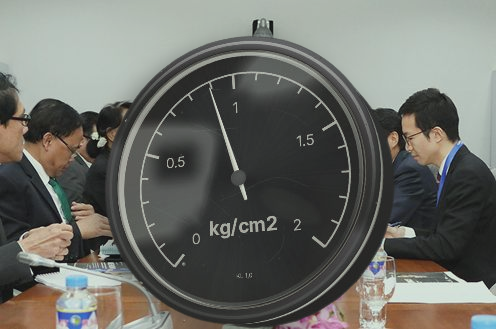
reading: kg/cm² 0.9
